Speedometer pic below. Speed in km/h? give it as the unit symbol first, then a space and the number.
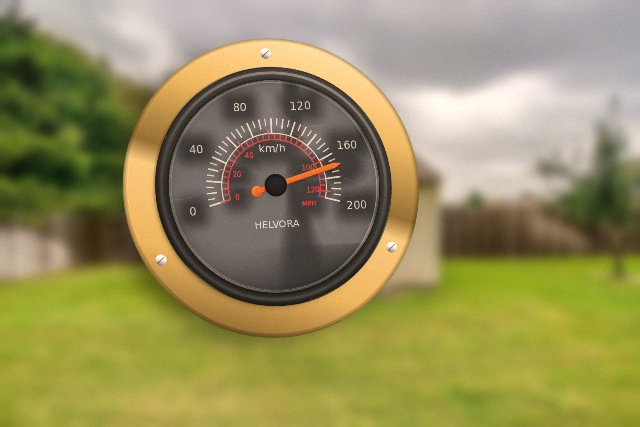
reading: km/h 170
